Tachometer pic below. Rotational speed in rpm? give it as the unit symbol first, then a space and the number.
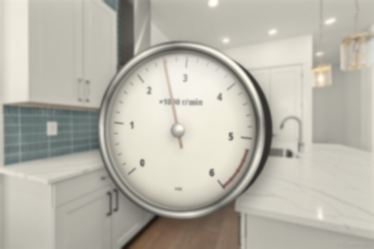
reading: rpm 2600
